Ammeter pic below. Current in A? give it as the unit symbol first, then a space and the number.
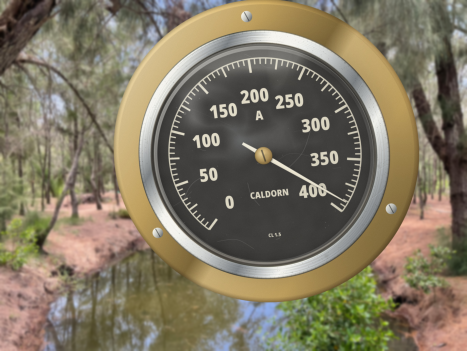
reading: A 390
